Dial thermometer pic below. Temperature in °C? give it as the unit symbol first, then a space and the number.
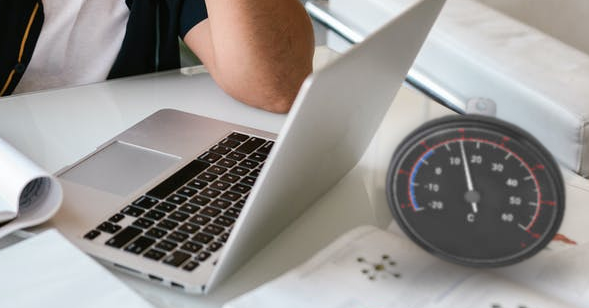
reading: °C 15
